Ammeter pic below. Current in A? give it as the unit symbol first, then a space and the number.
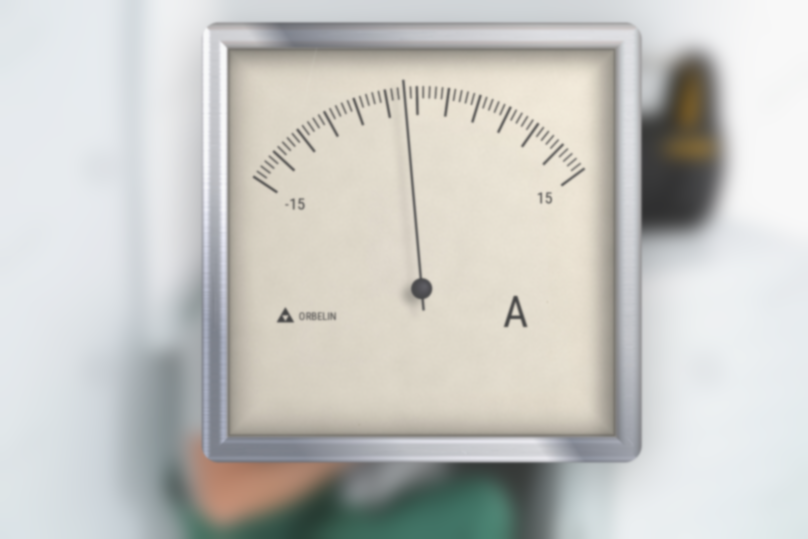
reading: A -1
